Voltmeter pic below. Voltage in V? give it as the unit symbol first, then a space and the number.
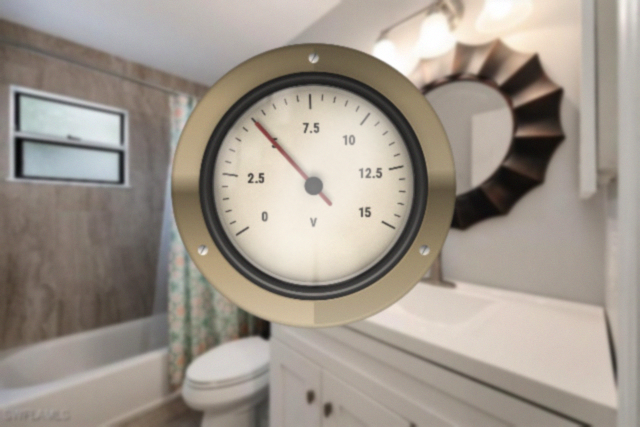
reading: V 5
